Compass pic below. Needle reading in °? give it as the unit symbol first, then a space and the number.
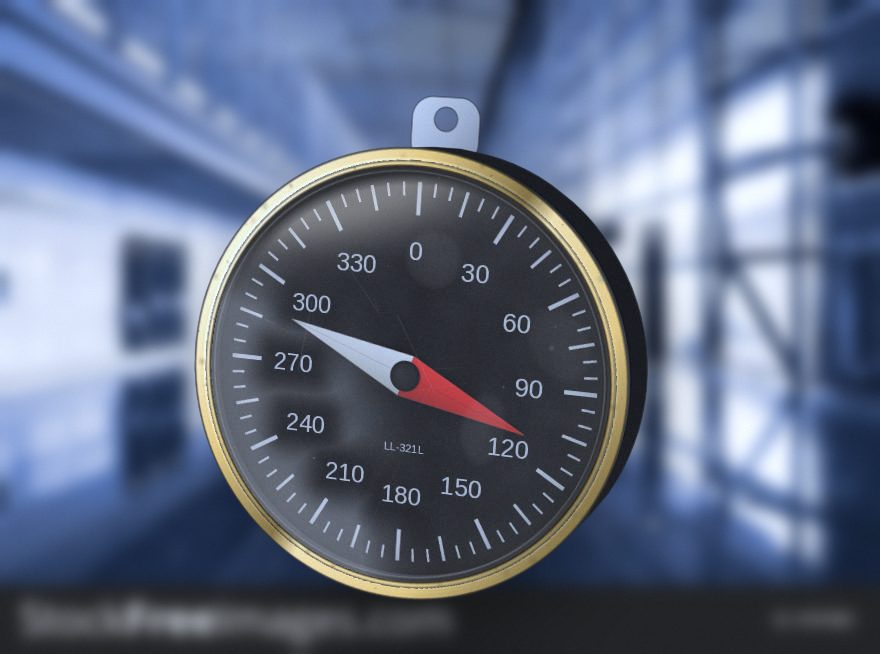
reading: ° 110
